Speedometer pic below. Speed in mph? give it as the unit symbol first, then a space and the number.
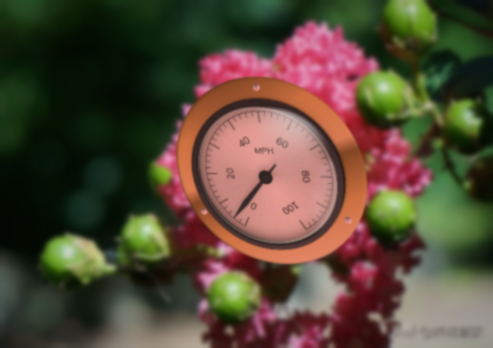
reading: mph 4
